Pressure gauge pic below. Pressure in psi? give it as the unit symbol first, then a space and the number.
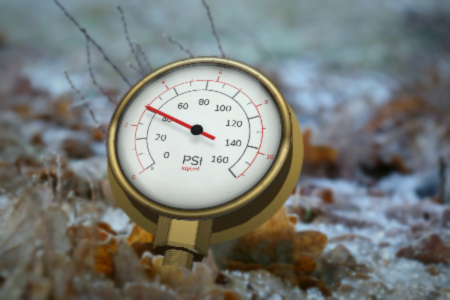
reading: psi 40
